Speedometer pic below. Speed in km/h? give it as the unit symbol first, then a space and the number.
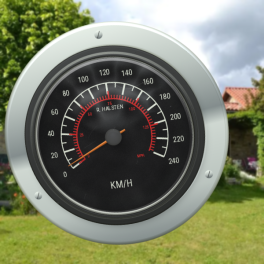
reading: km/h 5
